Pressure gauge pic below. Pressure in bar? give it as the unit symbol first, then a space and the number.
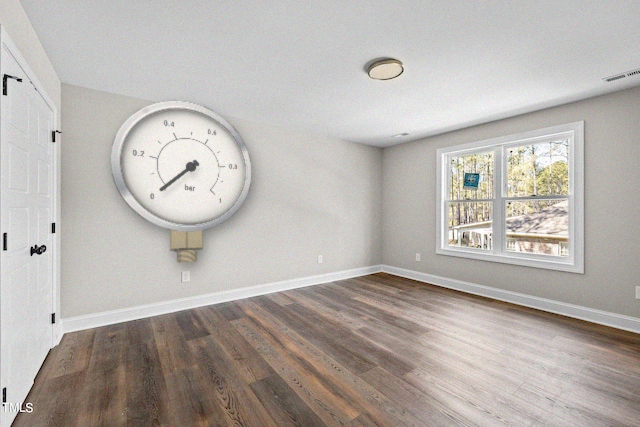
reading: bar 0
